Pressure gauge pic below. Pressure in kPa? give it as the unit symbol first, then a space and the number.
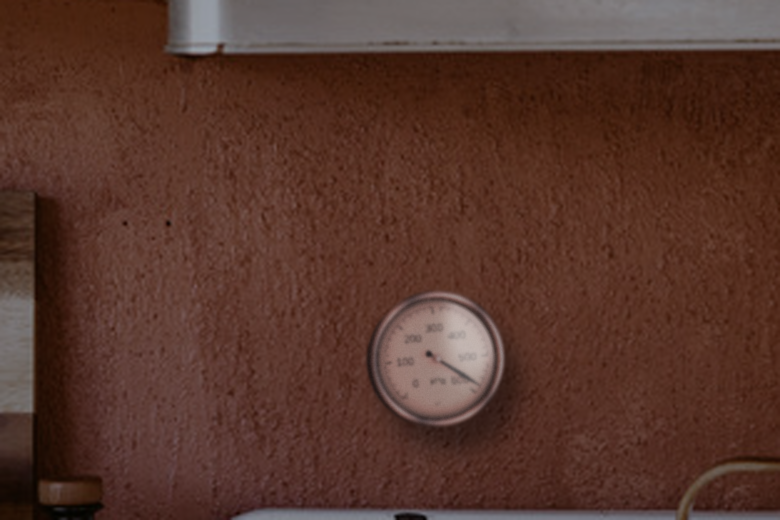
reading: kPa 580
